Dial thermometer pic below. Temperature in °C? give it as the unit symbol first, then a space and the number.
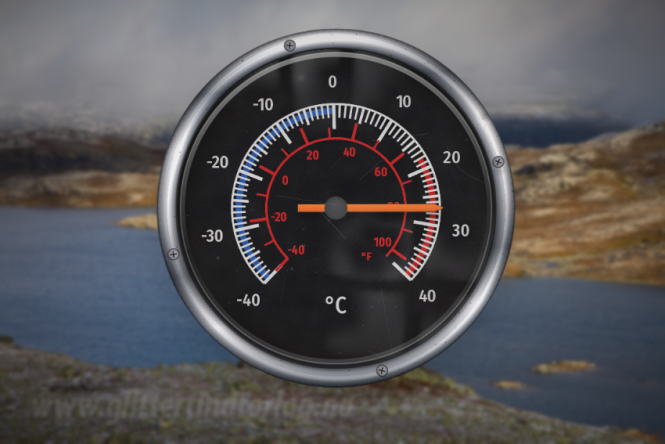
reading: °C 27
